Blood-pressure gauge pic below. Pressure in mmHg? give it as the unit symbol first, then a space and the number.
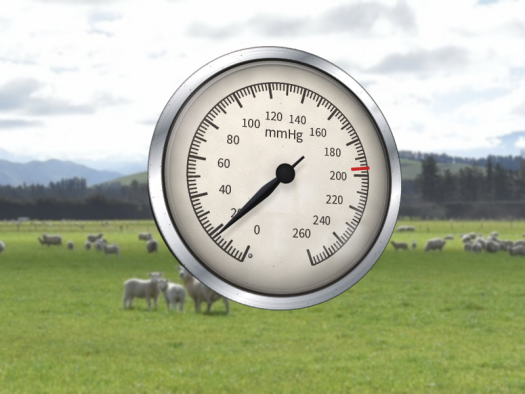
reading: mmHg 18
